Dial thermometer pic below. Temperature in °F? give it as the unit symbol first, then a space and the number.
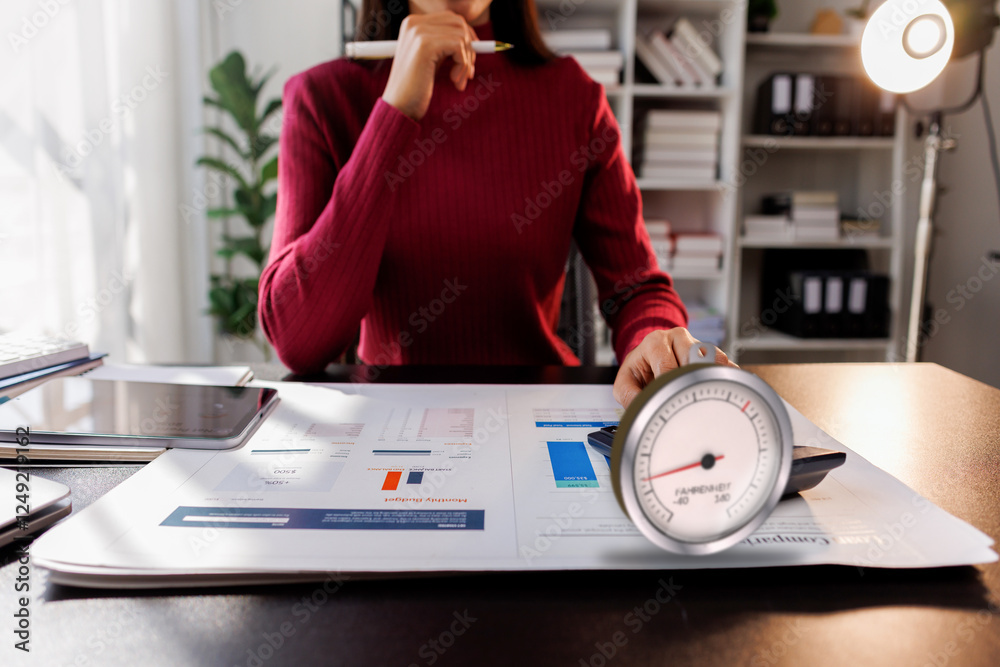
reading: °F -12
